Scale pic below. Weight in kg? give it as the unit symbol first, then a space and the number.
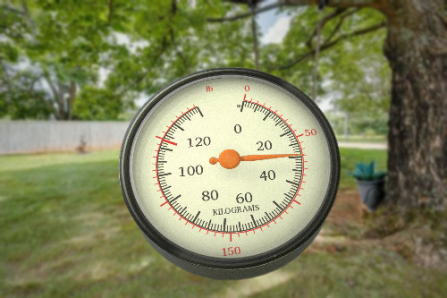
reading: kg 30
